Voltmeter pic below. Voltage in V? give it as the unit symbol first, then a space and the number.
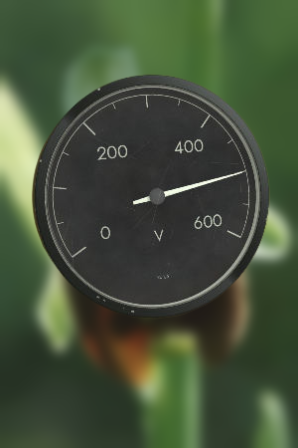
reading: V 500
